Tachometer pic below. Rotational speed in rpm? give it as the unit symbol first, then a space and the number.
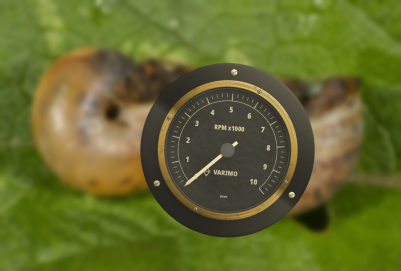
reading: rpm 0
